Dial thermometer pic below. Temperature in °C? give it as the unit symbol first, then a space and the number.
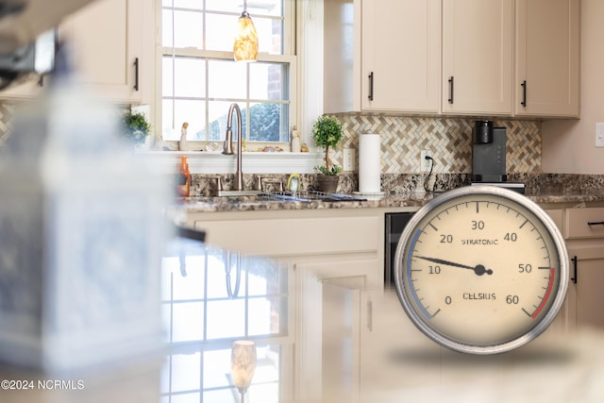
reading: °C 13
